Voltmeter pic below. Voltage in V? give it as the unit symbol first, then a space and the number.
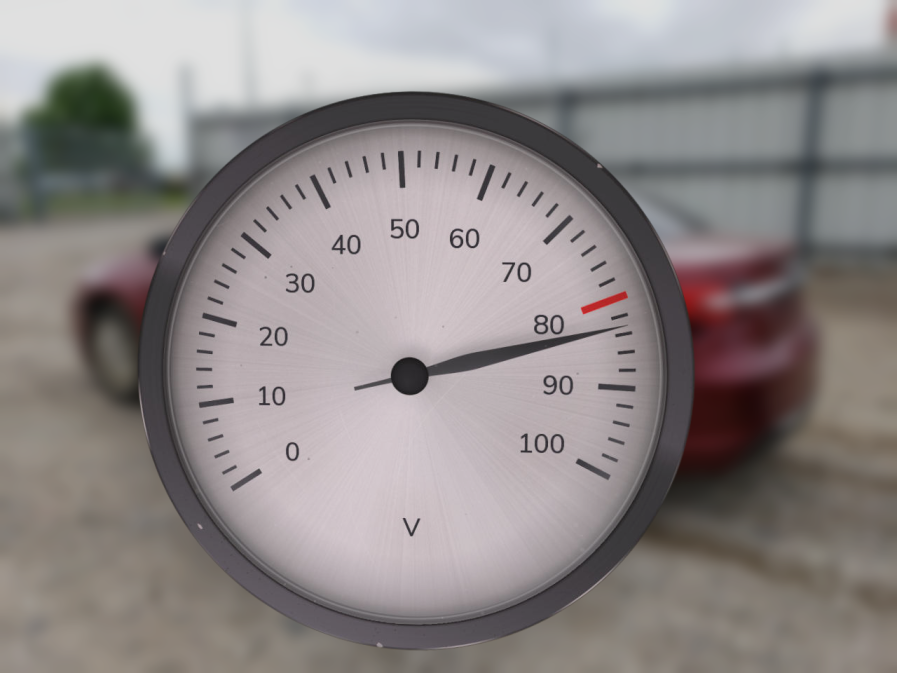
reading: V 83
